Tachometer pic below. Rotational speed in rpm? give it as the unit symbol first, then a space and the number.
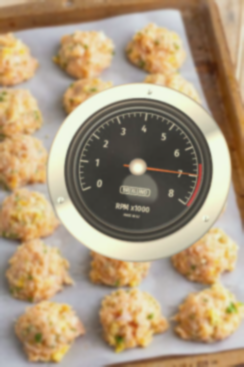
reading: rpm 7000
